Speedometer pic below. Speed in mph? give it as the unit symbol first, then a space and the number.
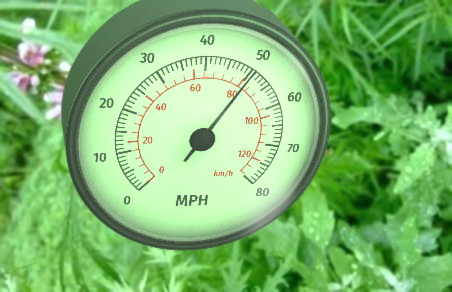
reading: mph 50
